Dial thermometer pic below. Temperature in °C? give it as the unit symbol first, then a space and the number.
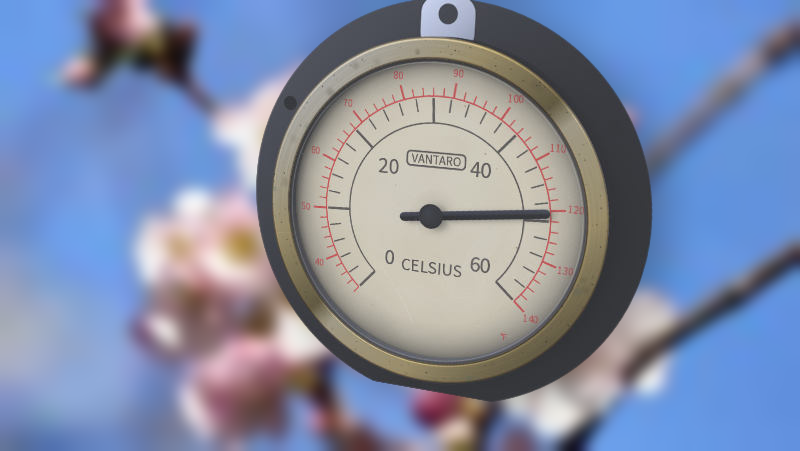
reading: °C 49
